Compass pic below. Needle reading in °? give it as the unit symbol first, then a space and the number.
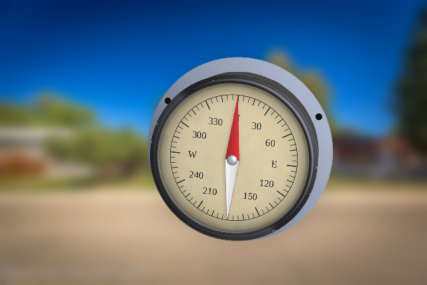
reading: ° 0
